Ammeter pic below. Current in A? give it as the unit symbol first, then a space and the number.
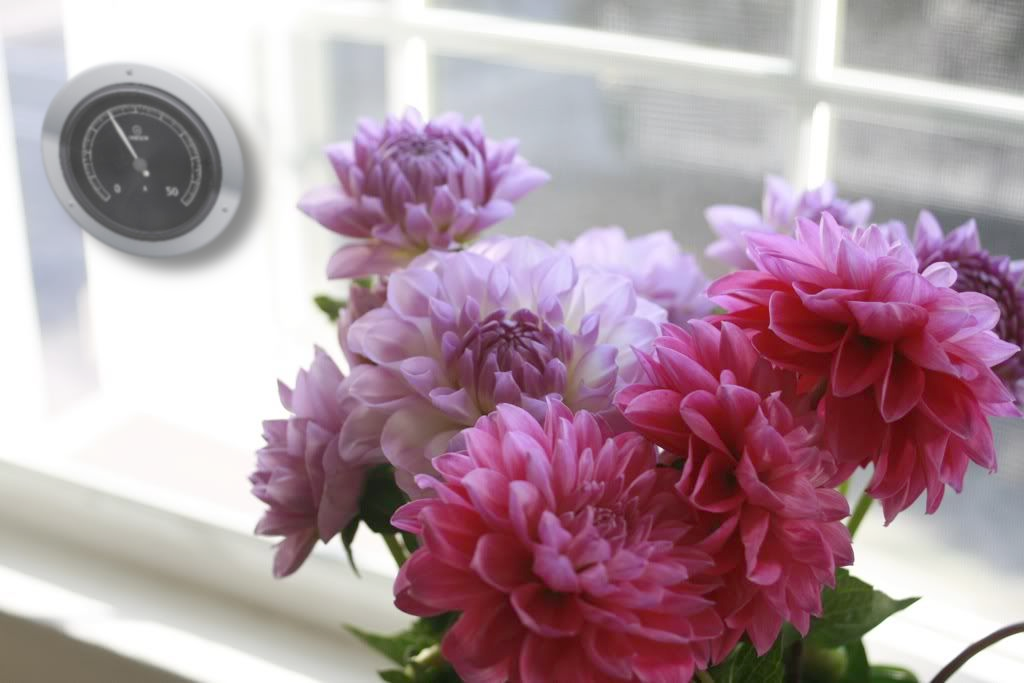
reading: A 20
